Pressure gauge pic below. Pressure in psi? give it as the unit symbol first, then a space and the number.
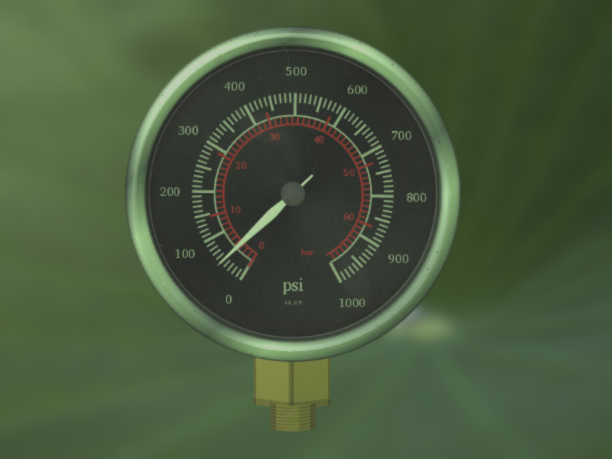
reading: psi 50
